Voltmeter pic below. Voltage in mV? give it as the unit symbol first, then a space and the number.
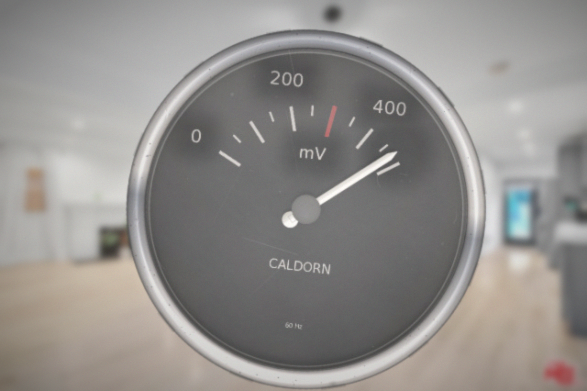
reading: mV 475
